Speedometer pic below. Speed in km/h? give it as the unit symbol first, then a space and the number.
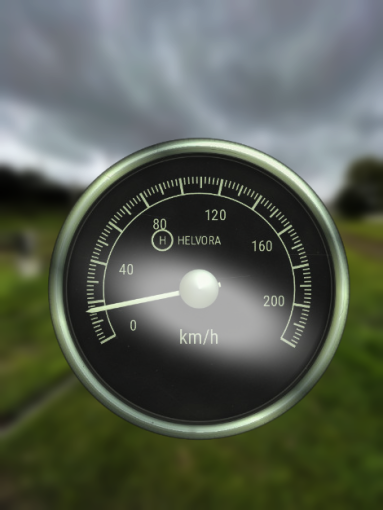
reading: km/h 16
